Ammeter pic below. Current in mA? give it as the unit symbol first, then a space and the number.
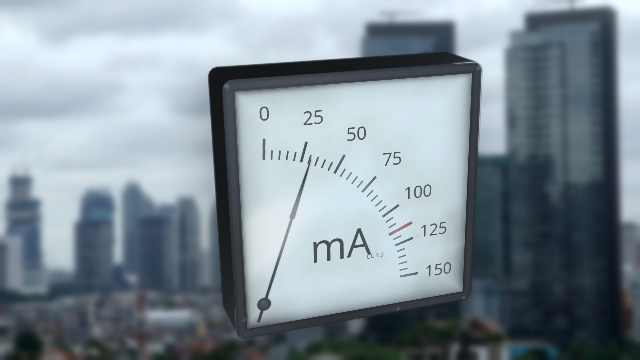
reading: mA 30
